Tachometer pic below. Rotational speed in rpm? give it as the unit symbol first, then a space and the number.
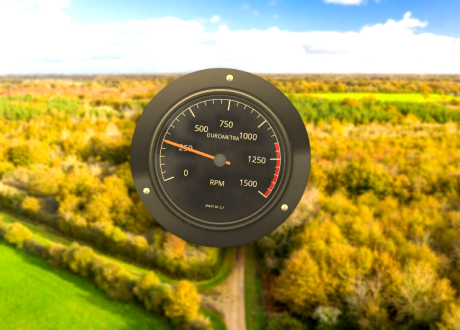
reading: rpm 250
